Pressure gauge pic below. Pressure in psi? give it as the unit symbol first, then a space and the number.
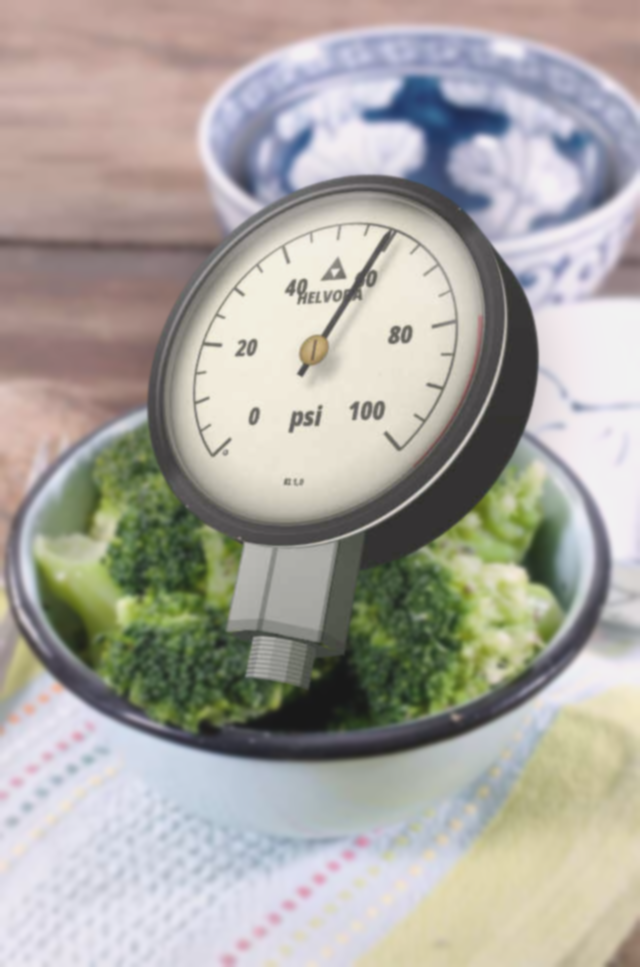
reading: psi 60
